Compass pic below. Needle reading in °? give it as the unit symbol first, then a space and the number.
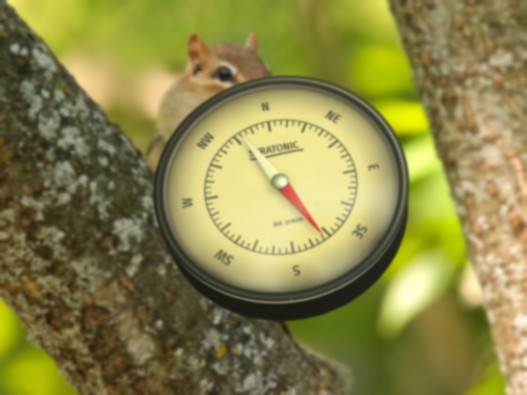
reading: ° 155
